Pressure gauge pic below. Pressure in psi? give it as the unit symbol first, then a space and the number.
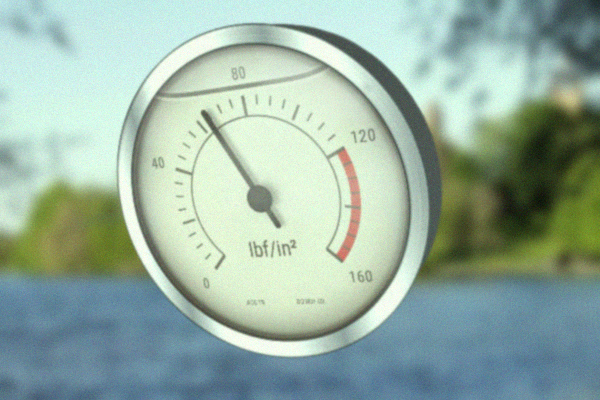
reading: psi 65
